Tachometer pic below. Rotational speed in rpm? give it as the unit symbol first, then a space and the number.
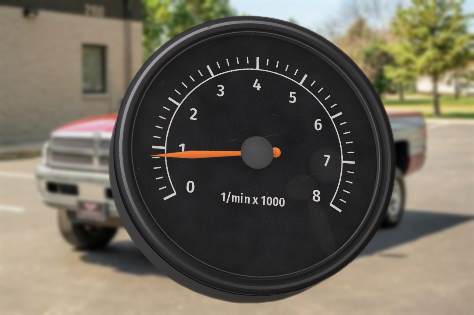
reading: rpm 800
